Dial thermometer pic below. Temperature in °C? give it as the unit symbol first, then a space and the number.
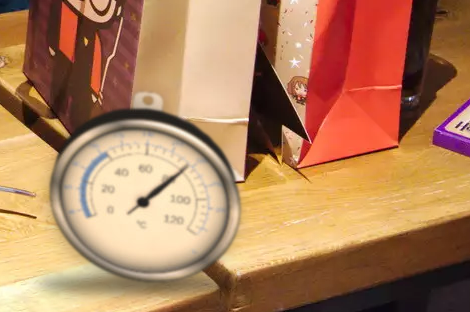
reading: °C 80
